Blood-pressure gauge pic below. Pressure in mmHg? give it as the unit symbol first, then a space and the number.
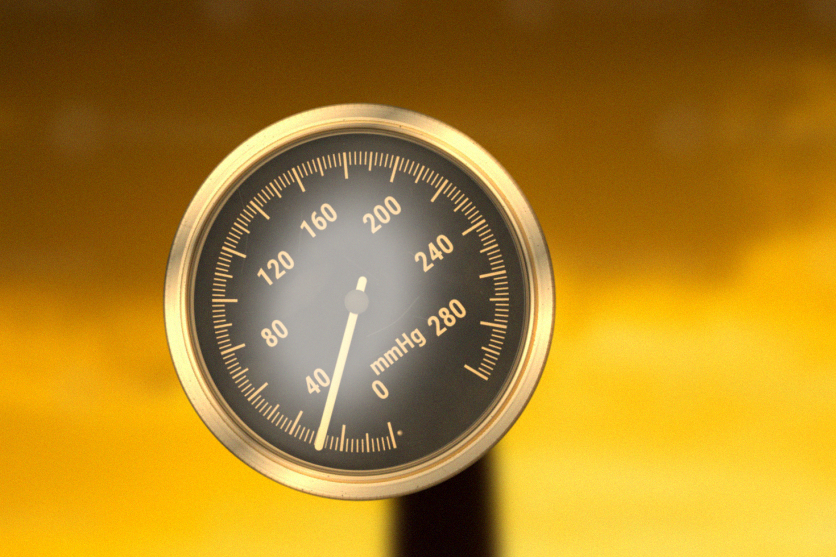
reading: mmHg 28
